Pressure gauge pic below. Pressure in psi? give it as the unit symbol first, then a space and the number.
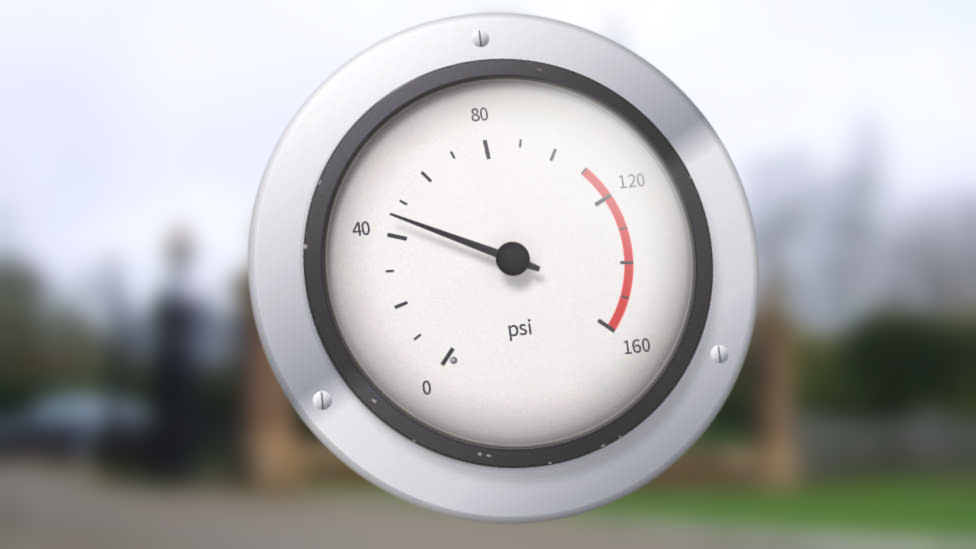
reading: psi 45
